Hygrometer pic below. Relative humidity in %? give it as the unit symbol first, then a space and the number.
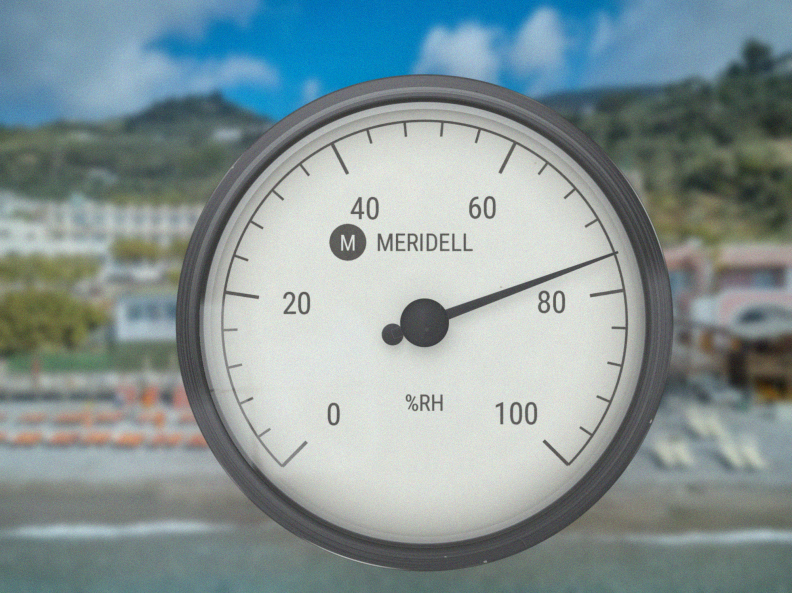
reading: % 76
